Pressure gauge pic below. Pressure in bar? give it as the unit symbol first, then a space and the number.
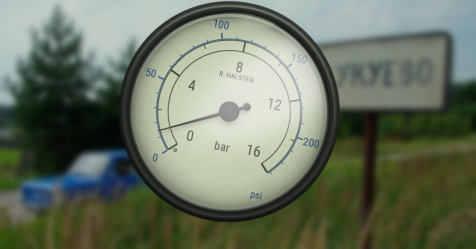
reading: bar 1
